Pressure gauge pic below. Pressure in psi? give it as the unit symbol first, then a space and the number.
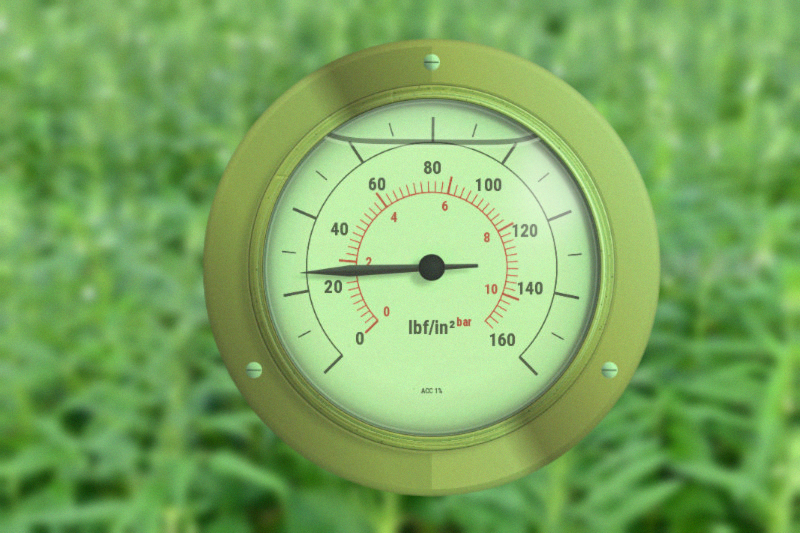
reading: psi 25
